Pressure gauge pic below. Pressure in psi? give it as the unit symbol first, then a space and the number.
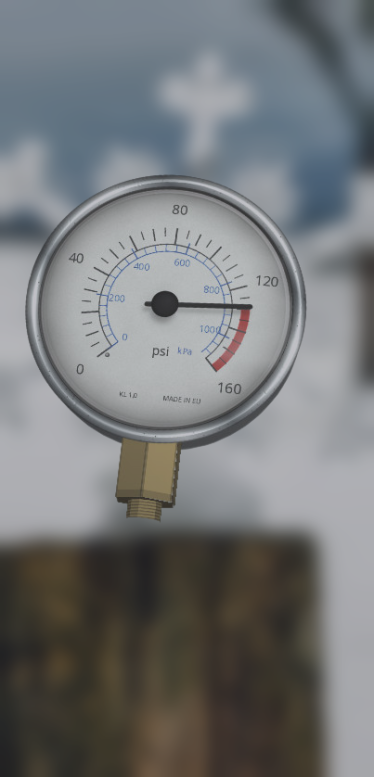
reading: psi 130
